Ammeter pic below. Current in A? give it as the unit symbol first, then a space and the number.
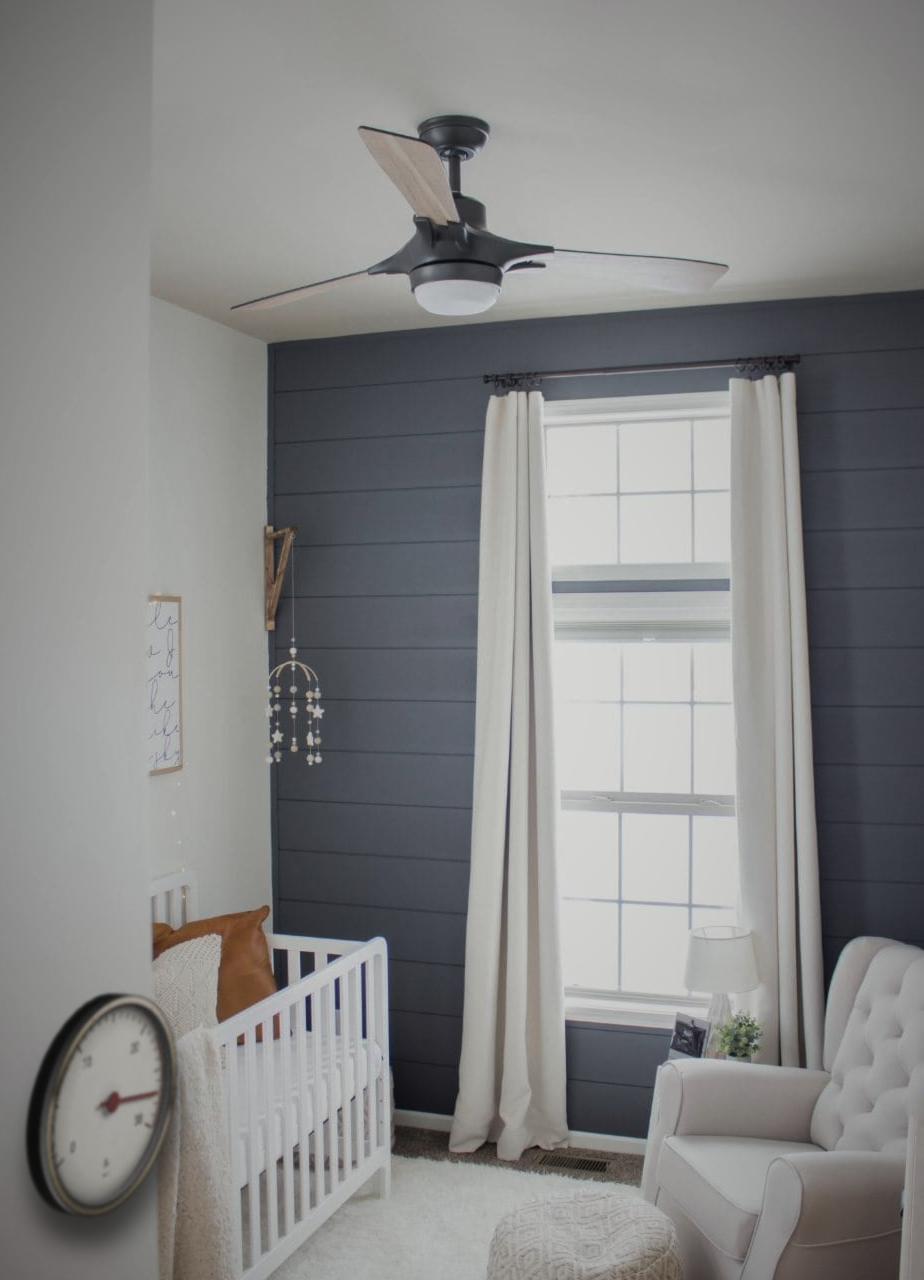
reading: A 27
